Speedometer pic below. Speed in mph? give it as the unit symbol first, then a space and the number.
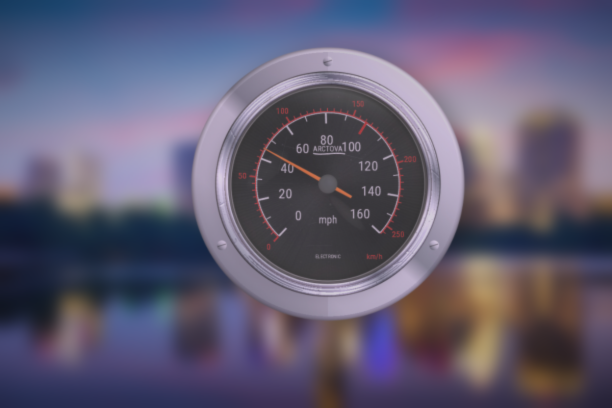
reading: mph 45
